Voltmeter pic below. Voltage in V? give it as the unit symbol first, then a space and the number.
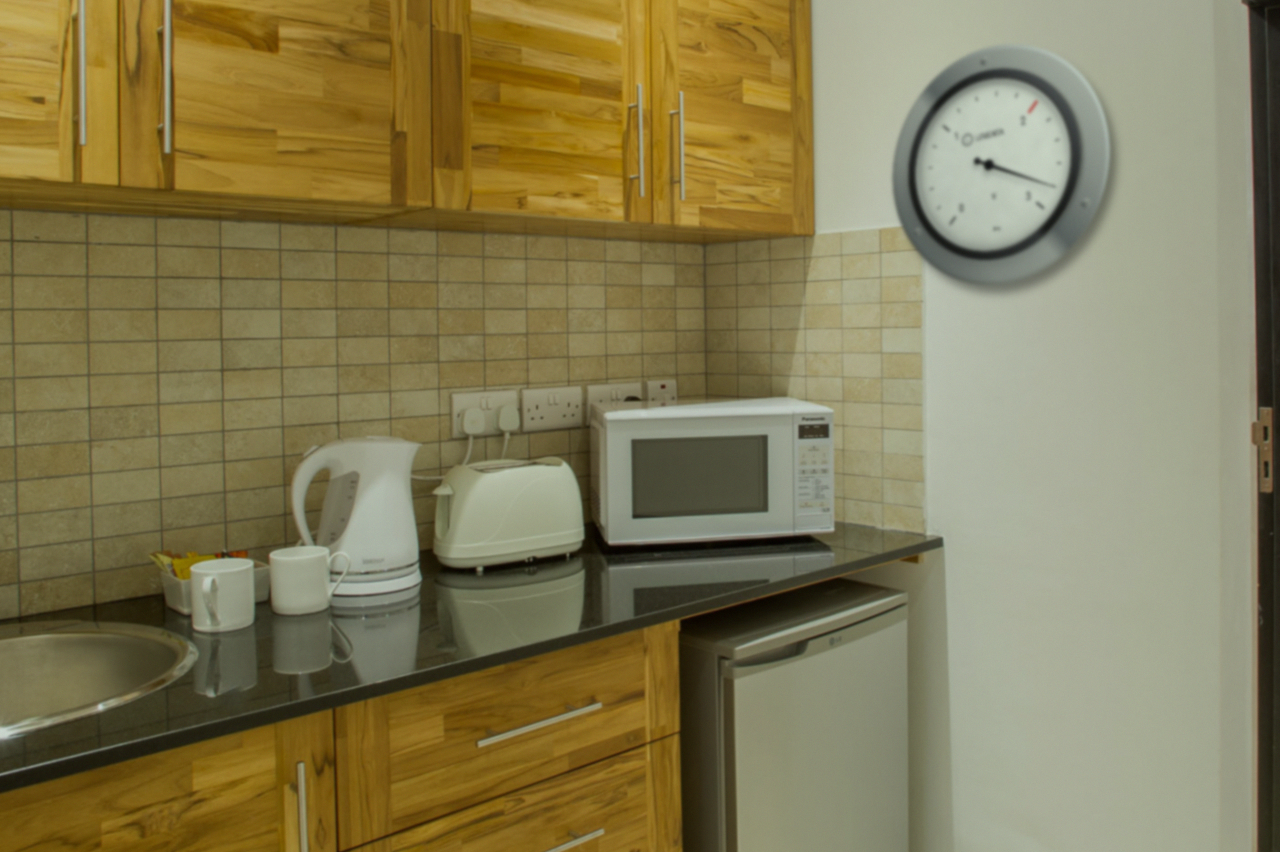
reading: V 2.8
